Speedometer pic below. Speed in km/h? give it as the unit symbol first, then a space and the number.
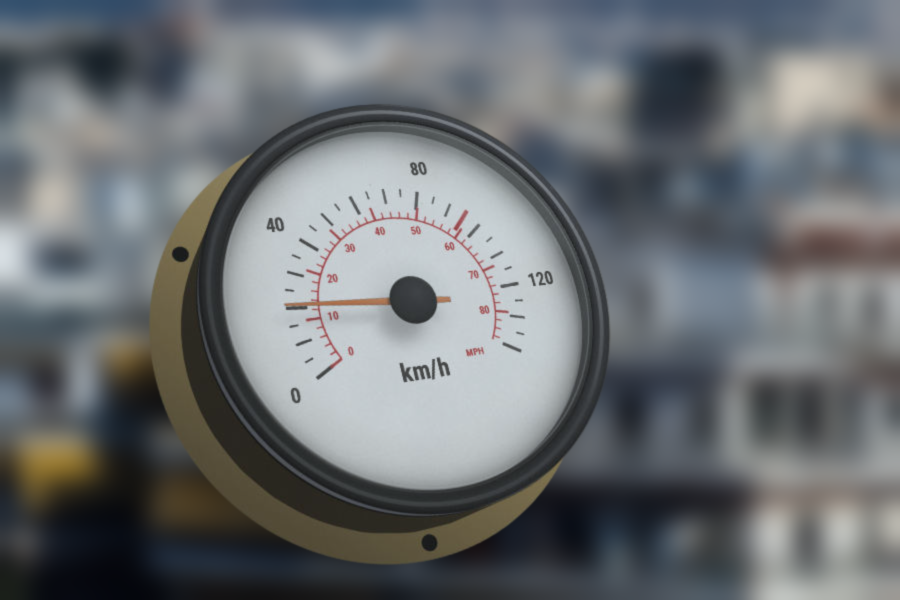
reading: km/h 20
